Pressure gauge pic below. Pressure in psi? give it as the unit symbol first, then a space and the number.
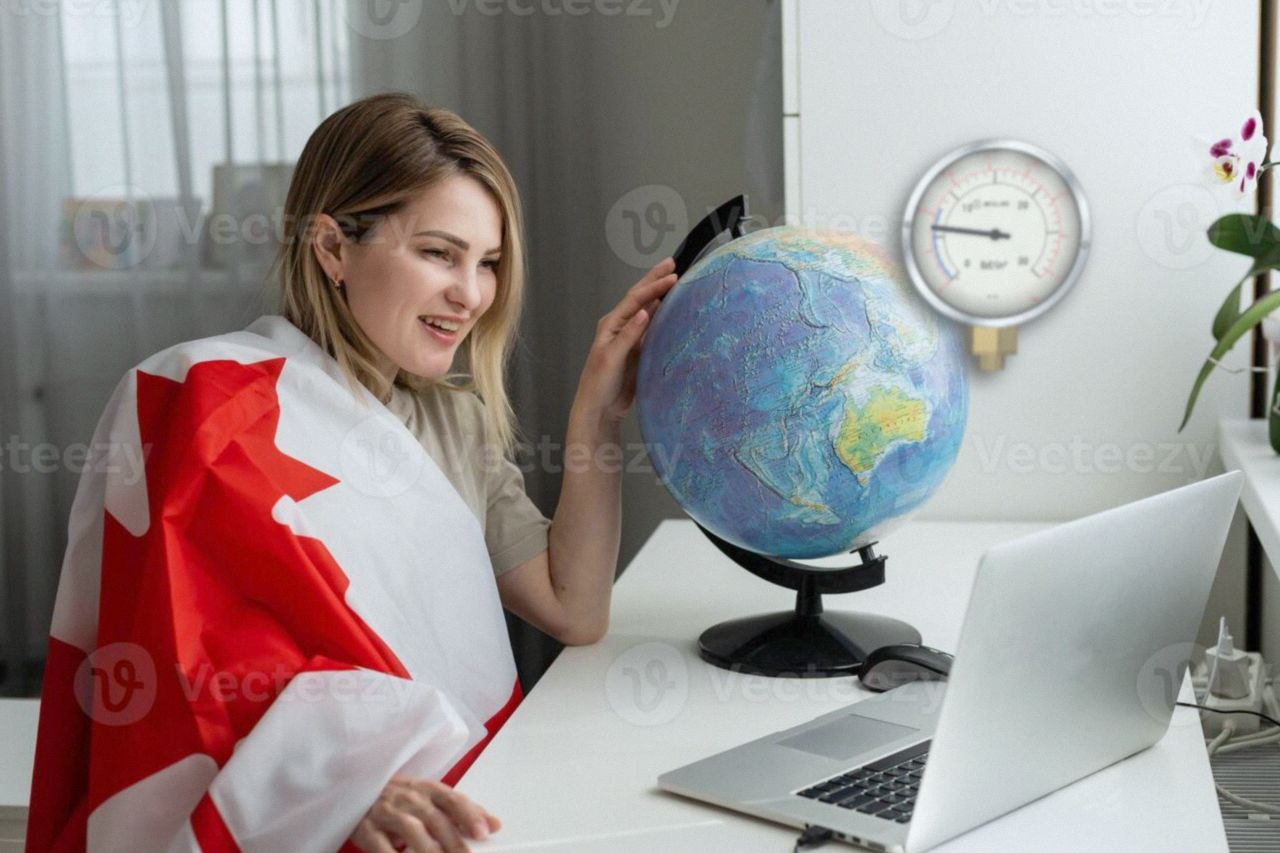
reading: psi 6
